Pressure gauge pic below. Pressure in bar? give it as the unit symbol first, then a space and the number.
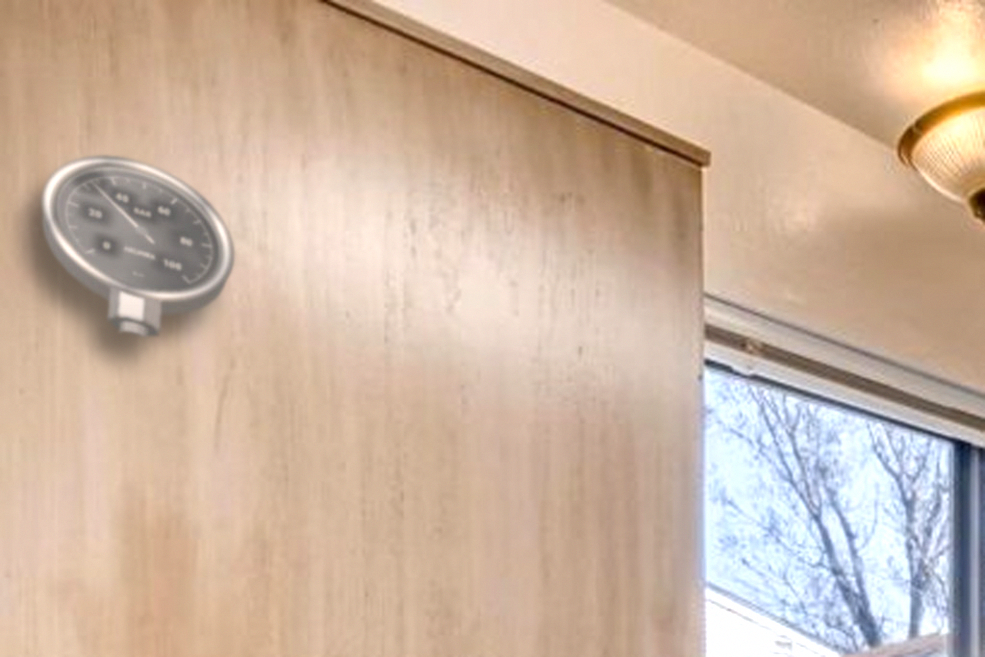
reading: bar 32.5
